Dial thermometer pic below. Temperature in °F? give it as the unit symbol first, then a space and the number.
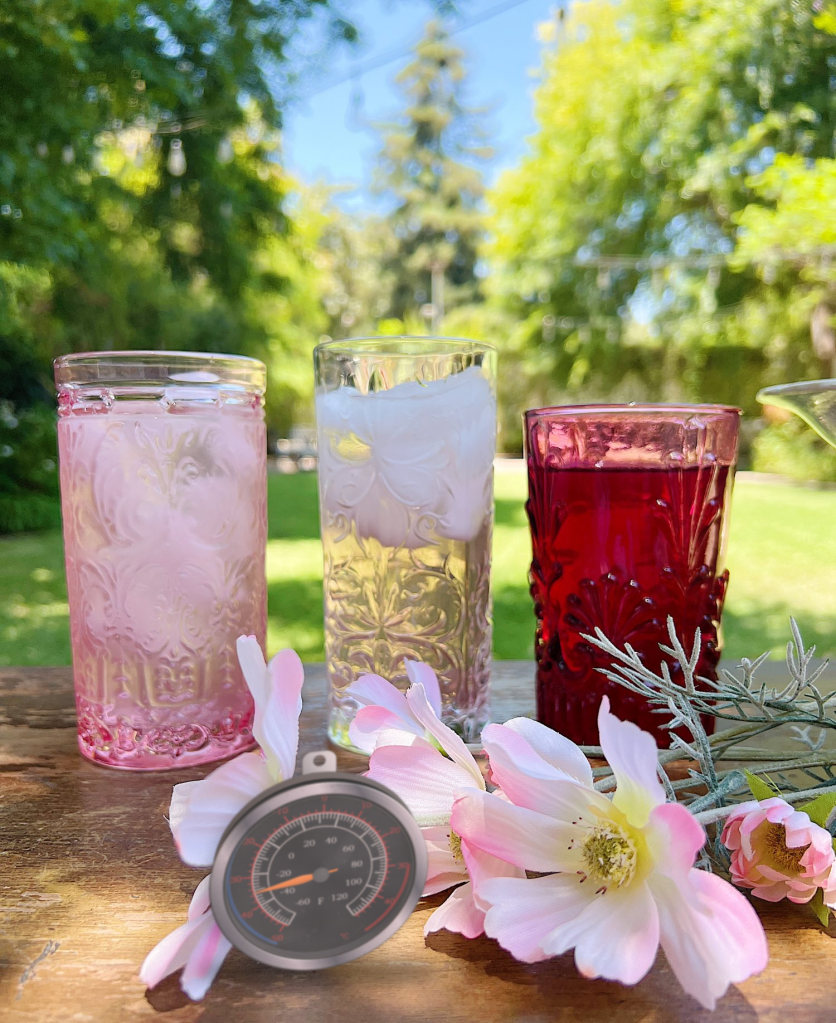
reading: °F -30
